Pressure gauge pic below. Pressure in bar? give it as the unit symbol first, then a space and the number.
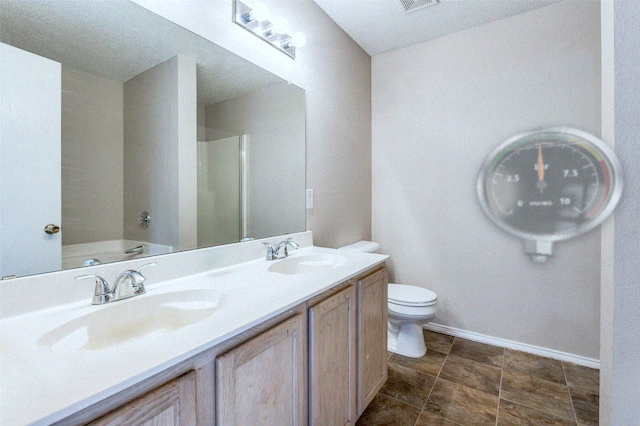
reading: bar 5
